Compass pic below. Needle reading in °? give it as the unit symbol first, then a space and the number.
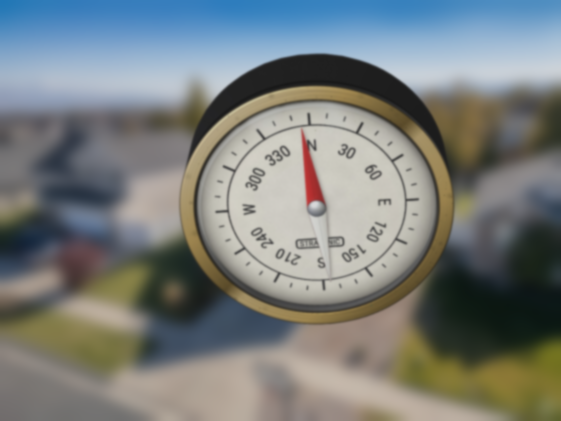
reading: ° 355
